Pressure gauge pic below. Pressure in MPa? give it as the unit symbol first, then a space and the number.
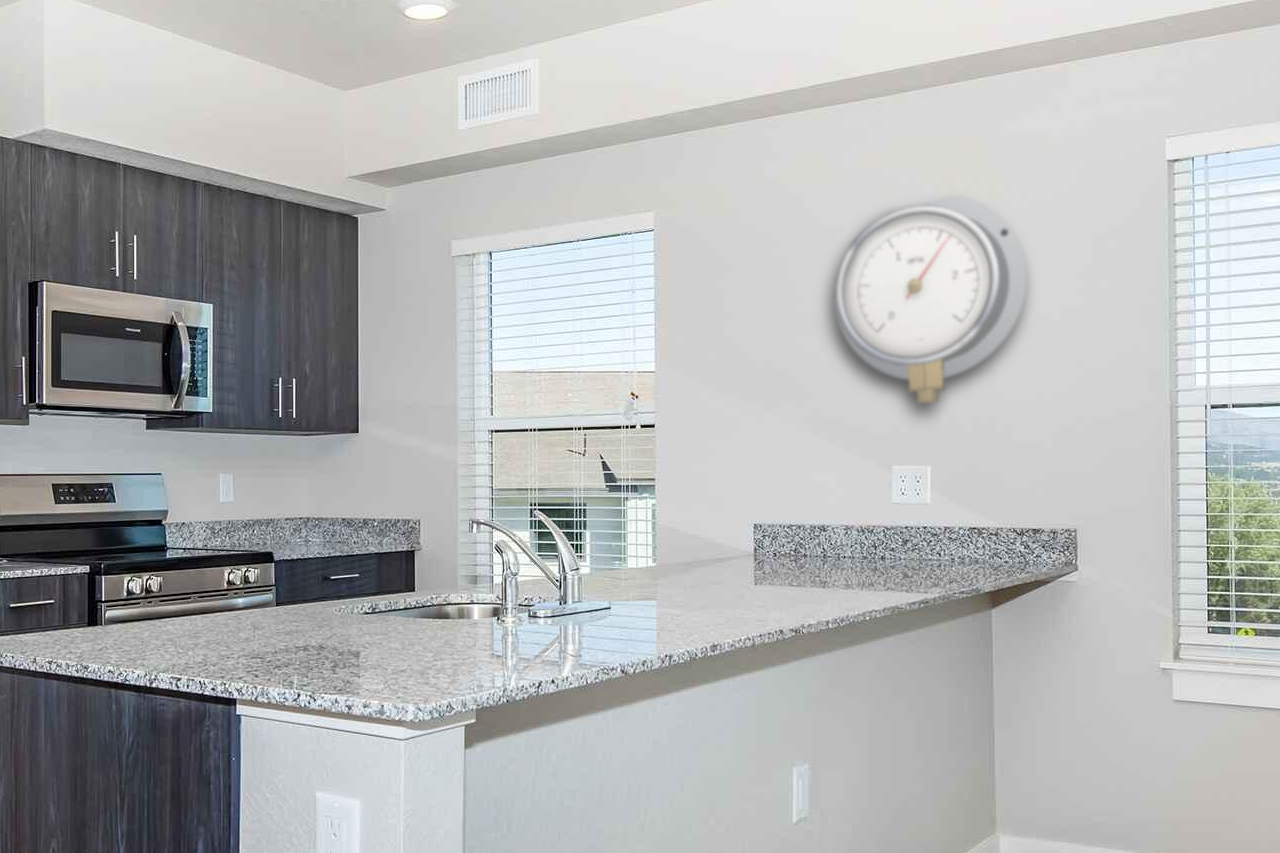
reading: MPa 1.6
